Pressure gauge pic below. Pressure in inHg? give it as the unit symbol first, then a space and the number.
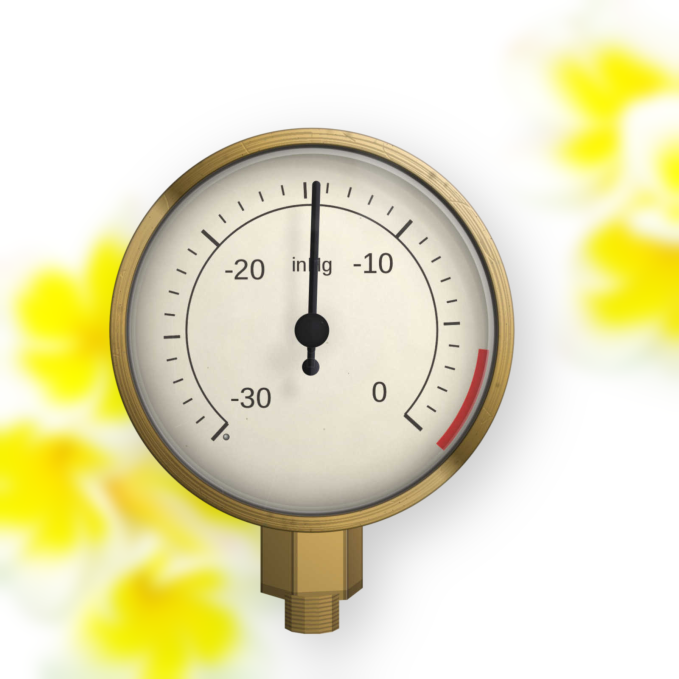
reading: inHg -14.5
